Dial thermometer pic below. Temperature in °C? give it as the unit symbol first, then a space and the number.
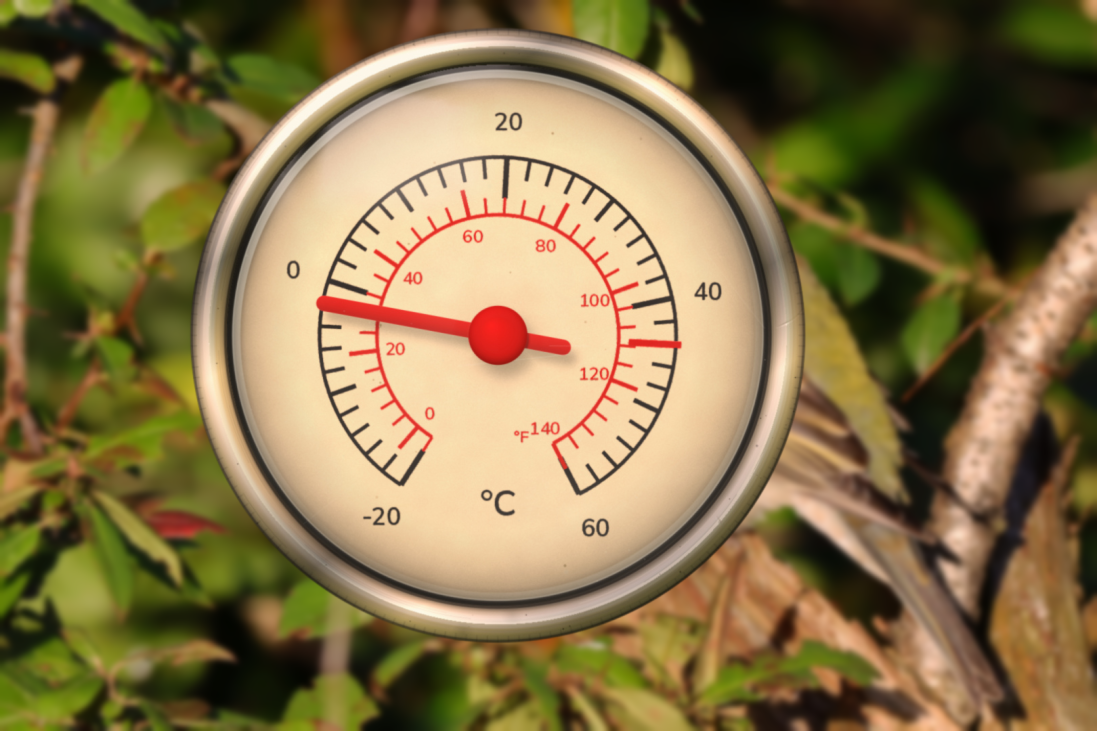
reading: °C -2
